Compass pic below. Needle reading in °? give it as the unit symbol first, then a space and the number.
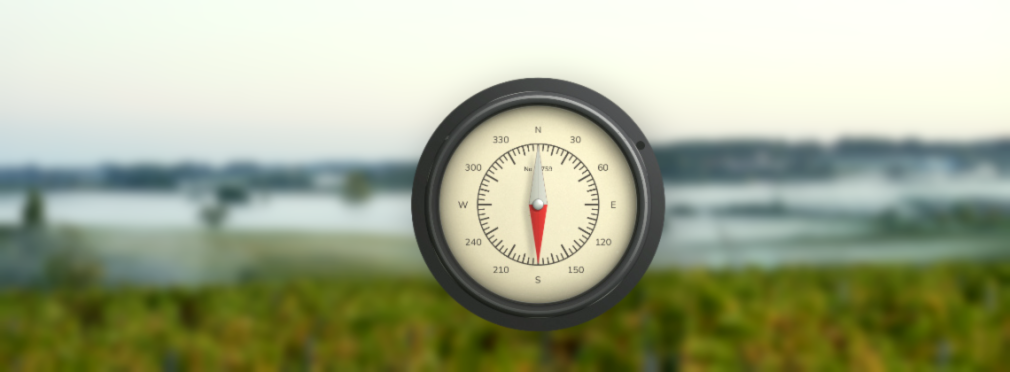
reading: ° 180
